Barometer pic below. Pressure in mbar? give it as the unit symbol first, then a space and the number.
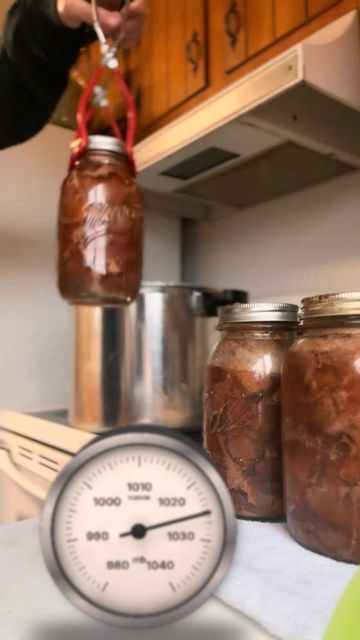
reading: mbar 1025
